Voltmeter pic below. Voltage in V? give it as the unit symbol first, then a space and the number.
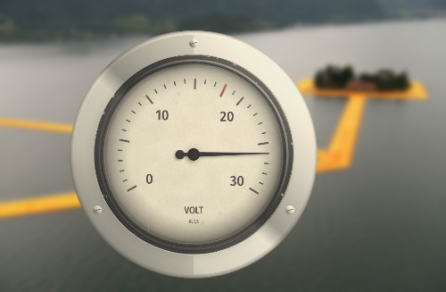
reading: V 26
